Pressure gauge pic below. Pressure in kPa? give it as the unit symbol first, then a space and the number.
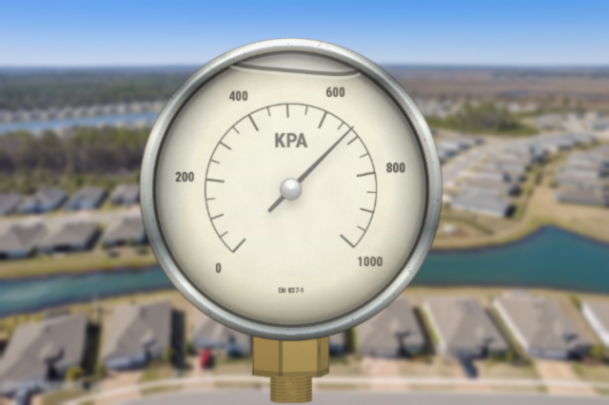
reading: kPa 675
